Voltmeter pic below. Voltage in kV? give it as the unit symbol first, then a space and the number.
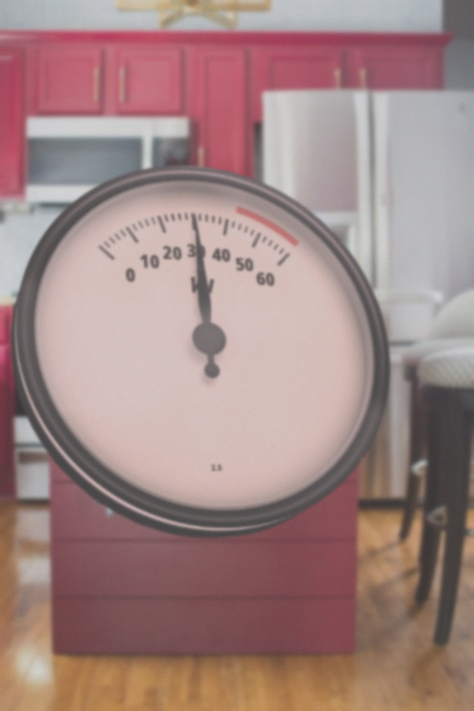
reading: kV 30
